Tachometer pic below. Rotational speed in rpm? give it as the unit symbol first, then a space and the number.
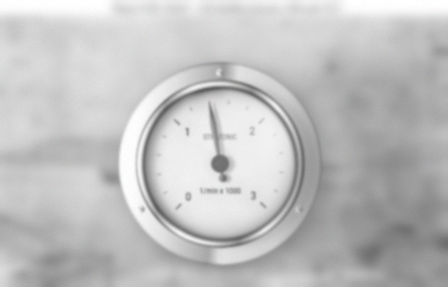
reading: rpm 1400
